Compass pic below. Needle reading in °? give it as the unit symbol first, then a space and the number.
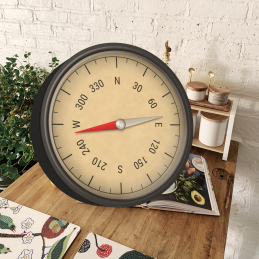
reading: ° 260
